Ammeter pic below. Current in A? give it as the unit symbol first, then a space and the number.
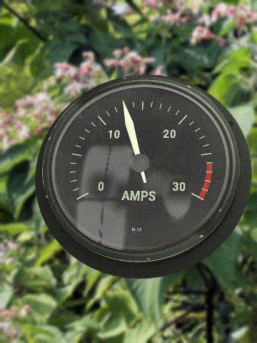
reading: A 13
